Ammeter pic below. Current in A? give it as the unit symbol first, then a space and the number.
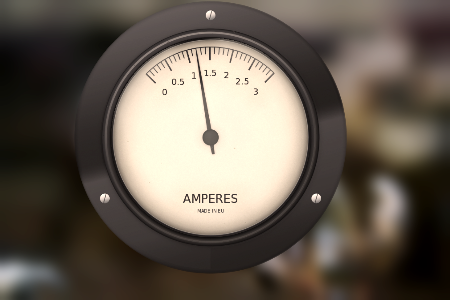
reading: A 1.2
